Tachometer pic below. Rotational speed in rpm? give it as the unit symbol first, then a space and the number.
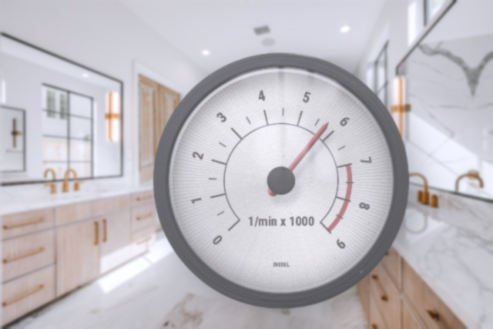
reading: rpm 5750
